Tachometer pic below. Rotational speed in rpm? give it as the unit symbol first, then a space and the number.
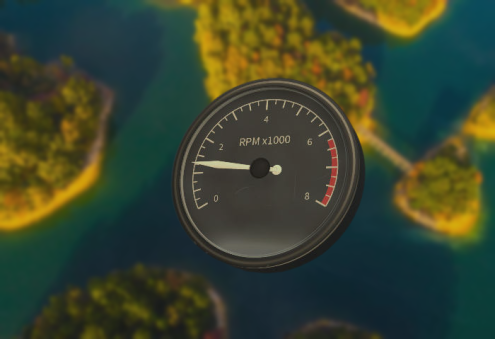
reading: rpm 1250
